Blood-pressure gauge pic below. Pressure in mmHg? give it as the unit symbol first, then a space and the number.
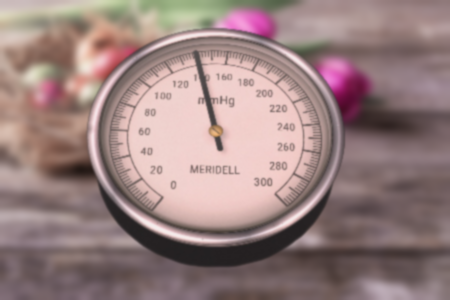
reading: mmHg 140
